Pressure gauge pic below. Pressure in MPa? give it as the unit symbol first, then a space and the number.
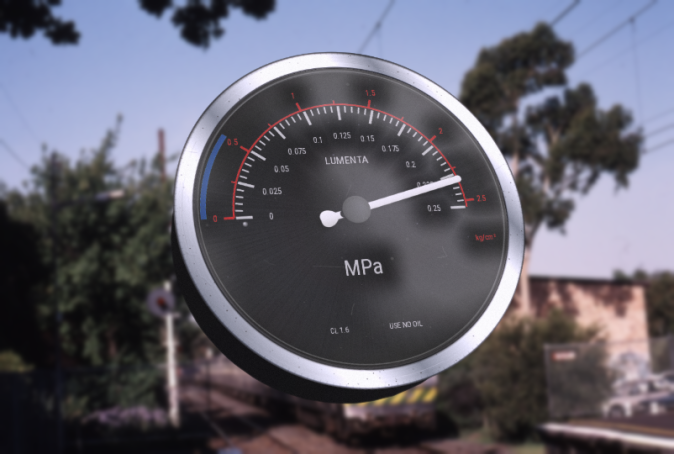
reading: MPa 0.23
